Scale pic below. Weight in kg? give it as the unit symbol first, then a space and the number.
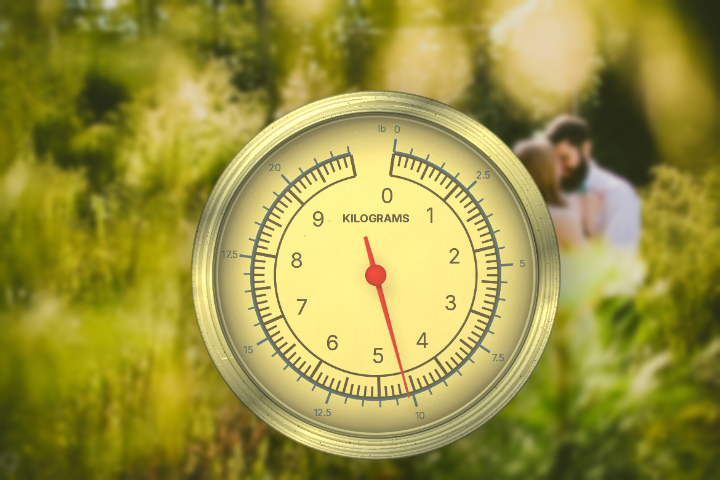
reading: kg 4.6
